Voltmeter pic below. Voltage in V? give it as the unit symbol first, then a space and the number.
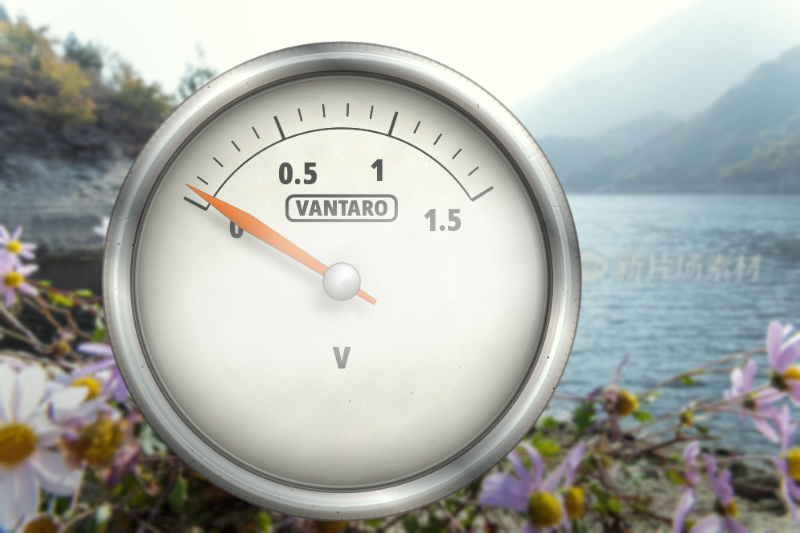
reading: V 0.05
